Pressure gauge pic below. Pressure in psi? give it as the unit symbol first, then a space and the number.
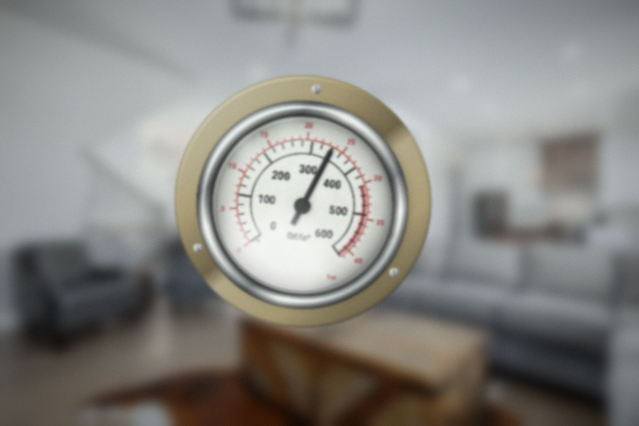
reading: psi 340
